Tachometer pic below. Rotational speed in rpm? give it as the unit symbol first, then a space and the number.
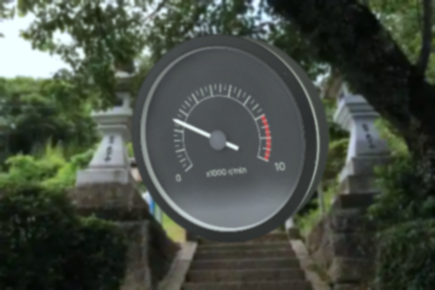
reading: rpm 2500
